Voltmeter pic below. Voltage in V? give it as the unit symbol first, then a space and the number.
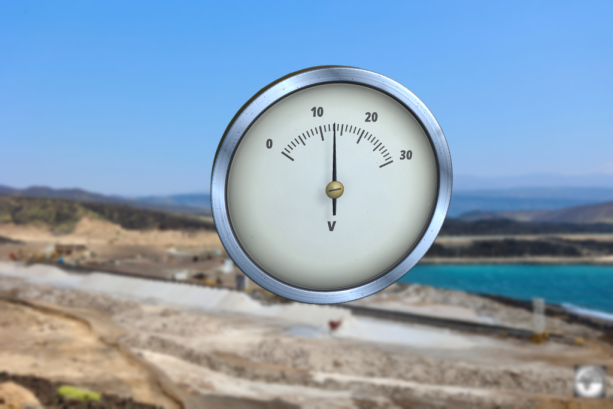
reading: V 13
